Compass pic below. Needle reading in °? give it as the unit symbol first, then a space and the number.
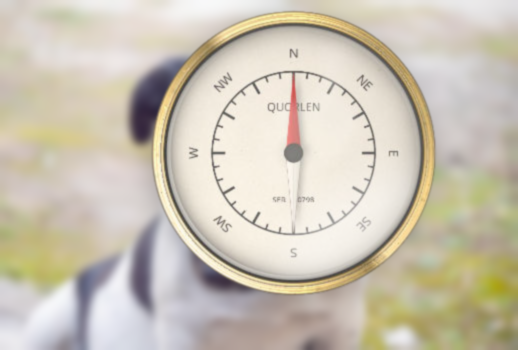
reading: ° 0
